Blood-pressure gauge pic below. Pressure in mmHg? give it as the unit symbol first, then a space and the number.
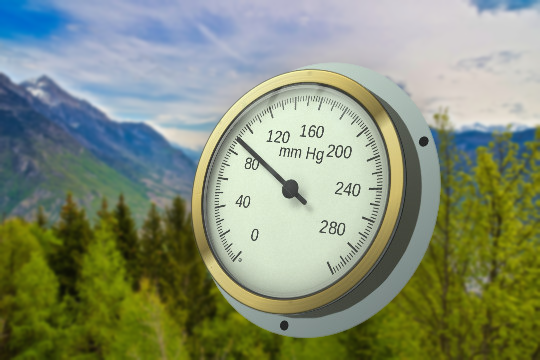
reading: mmHg 90
